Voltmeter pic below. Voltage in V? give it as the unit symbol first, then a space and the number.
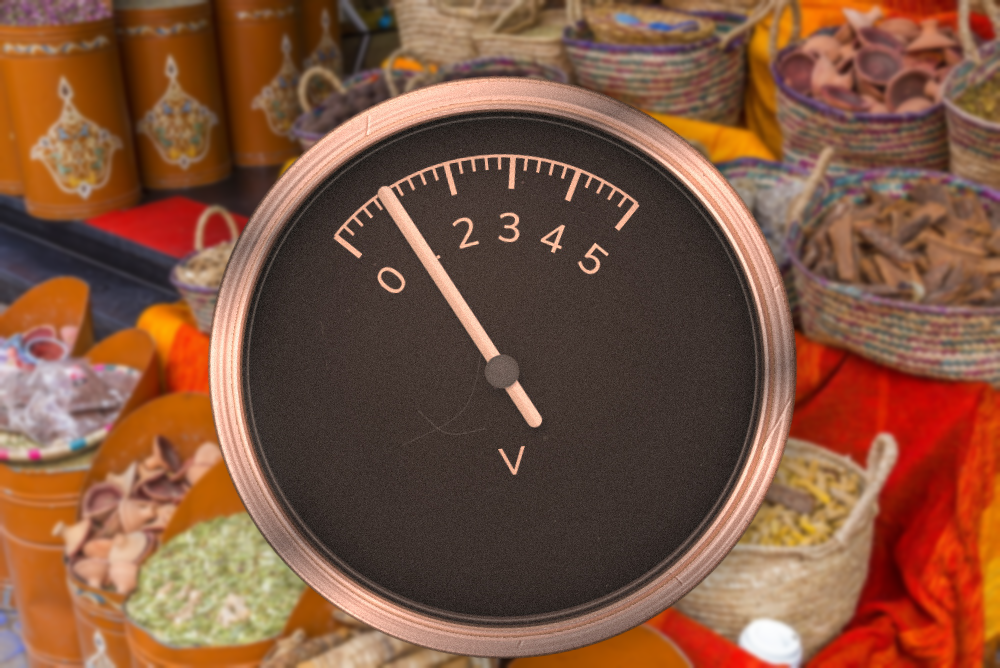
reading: V 1
